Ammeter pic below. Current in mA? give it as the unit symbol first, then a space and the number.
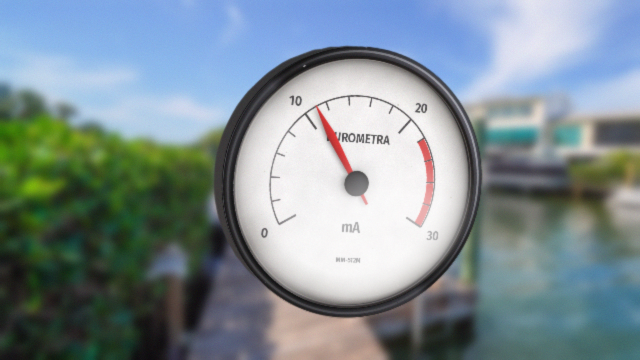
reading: mA 11
